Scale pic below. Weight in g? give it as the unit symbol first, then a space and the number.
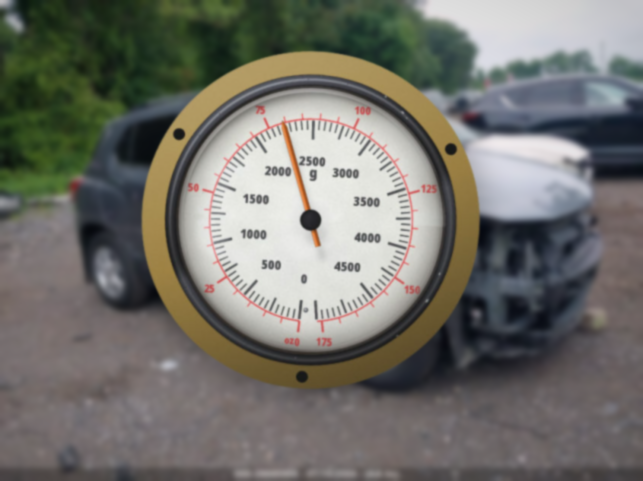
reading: g 2250
